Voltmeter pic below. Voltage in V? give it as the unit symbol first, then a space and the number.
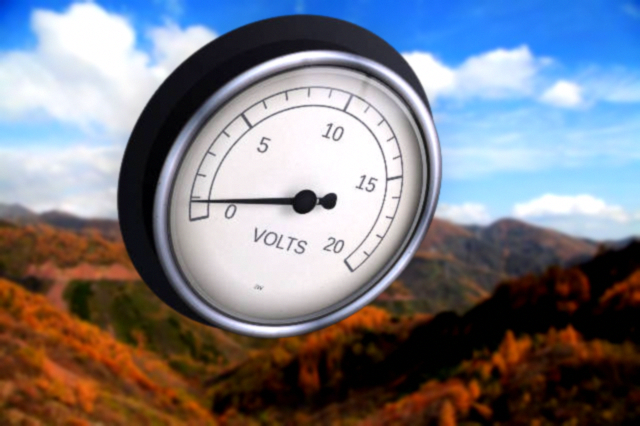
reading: V 1
